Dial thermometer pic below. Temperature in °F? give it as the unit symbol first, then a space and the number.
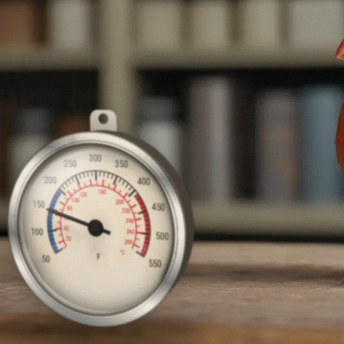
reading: °F 150
